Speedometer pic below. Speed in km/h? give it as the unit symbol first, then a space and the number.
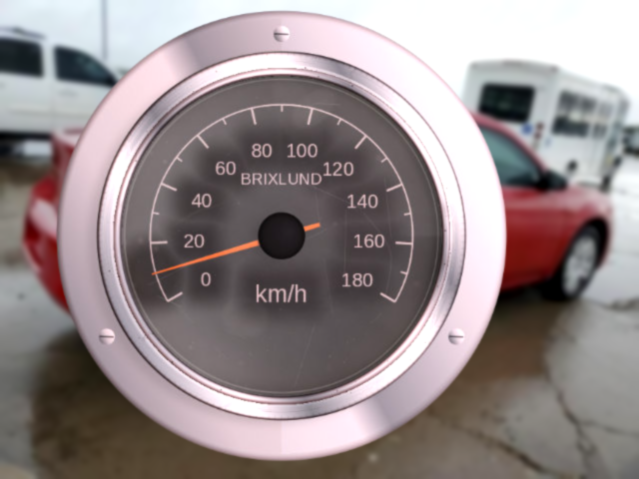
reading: km/h 10
